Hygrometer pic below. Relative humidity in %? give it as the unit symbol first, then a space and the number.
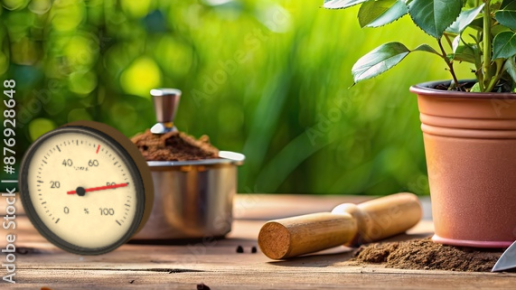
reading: % 80
